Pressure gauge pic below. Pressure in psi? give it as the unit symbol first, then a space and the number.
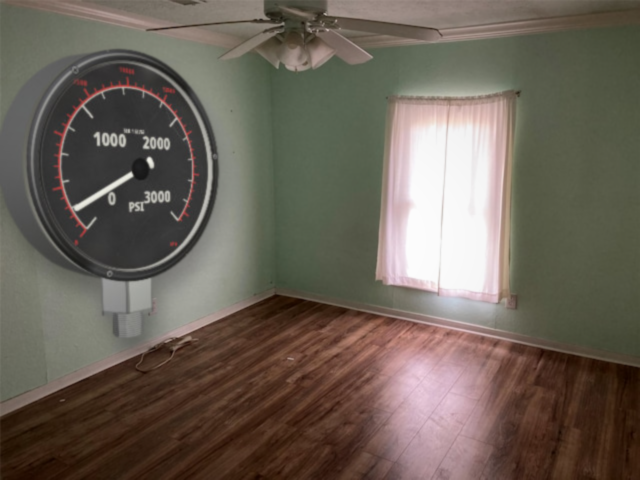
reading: psi 200
